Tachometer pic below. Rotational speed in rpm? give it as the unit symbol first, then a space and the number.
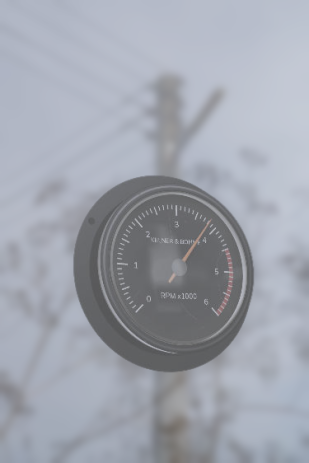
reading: rpm 3800
